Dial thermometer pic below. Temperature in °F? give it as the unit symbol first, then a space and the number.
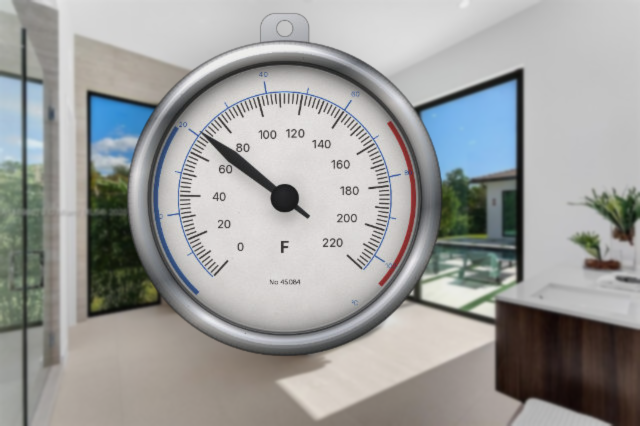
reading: °F 70
